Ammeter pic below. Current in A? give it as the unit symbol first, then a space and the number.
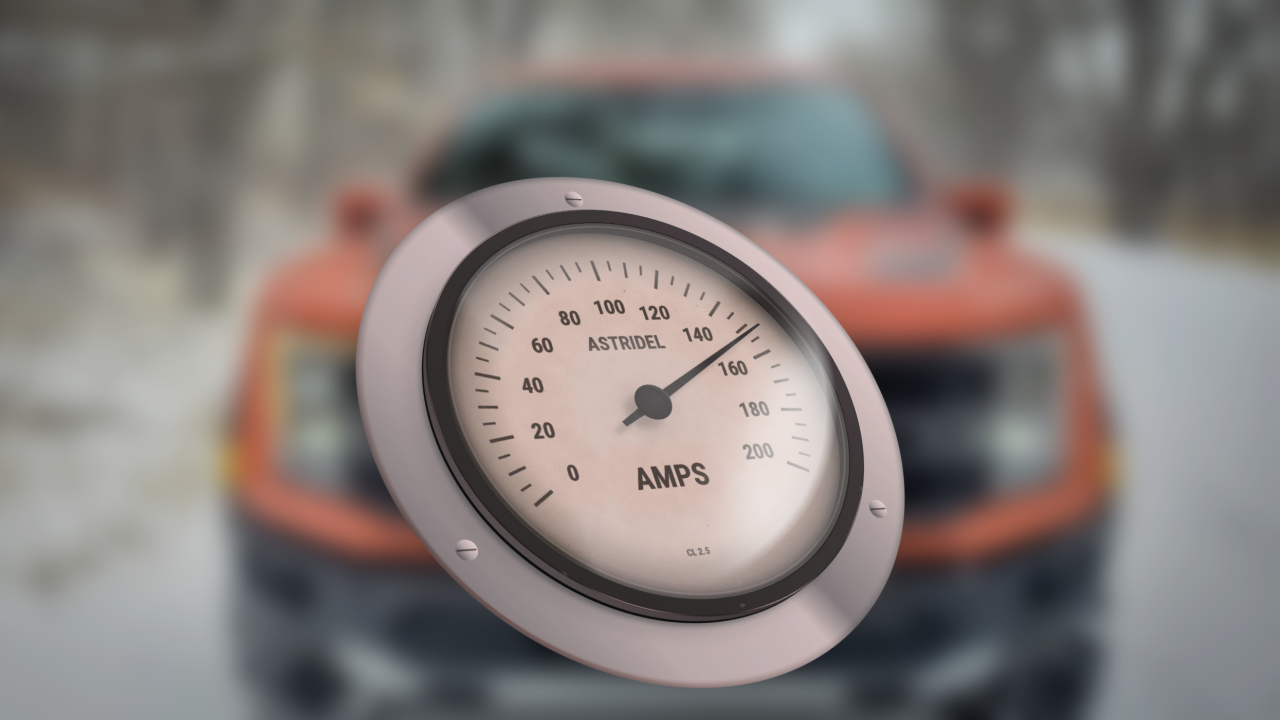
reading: A 152.5
